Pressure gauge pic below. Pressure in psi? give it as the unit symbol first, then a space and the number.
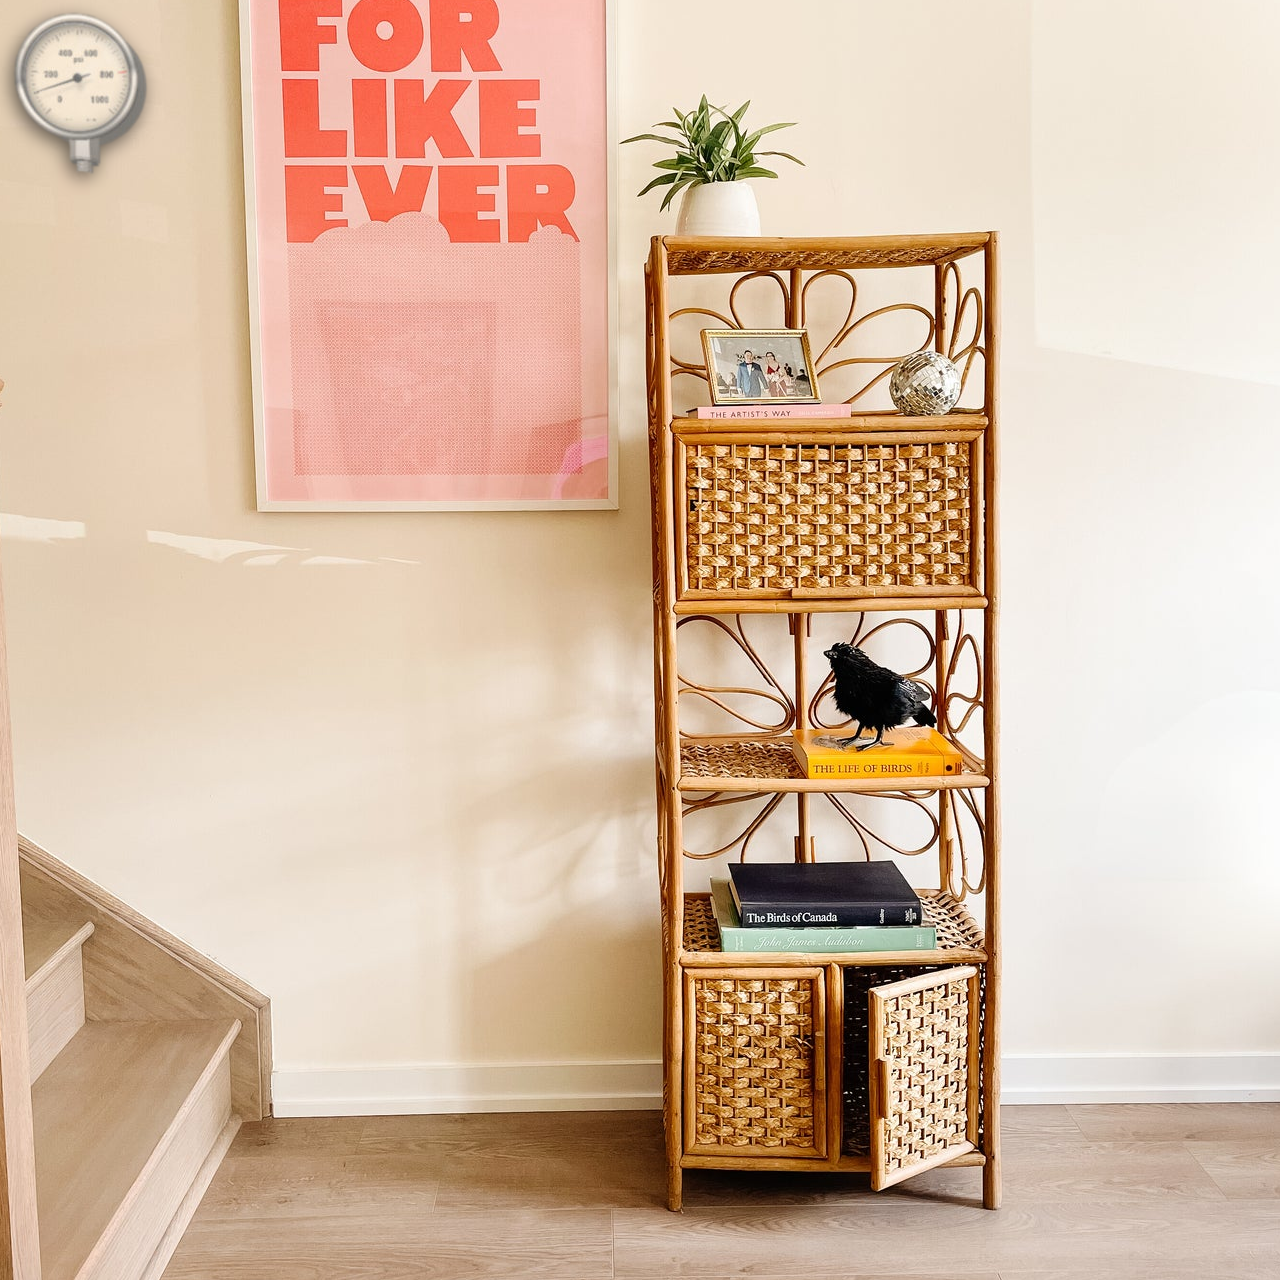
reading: psi 100
